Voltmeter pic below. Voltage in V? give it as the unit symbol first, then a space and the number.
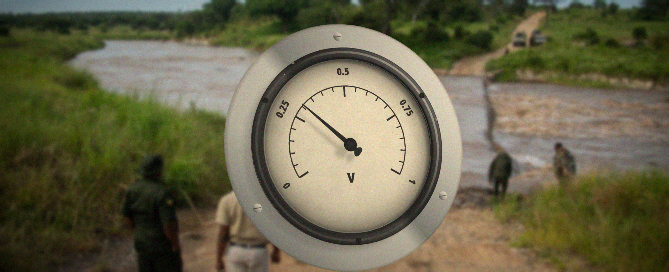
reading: V 0.3
